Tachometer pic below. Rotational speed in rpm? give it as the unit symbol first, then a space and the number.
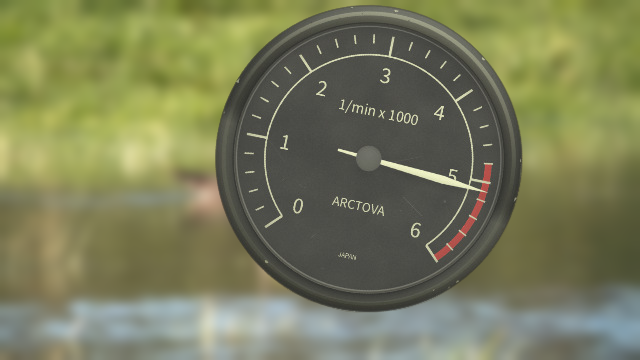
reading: rpm 5100
